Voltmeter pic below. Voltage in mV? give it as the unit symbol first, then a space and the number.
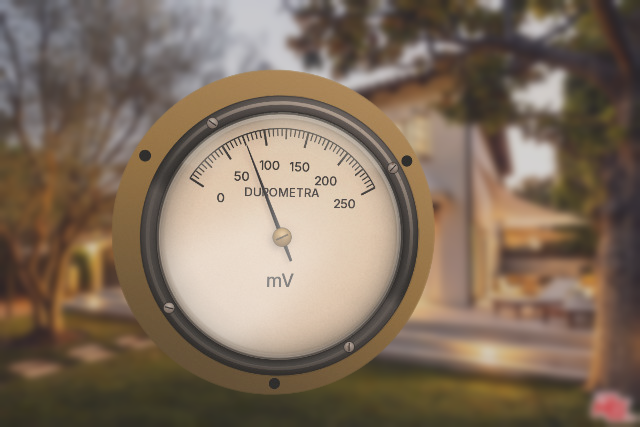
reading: mV 75
